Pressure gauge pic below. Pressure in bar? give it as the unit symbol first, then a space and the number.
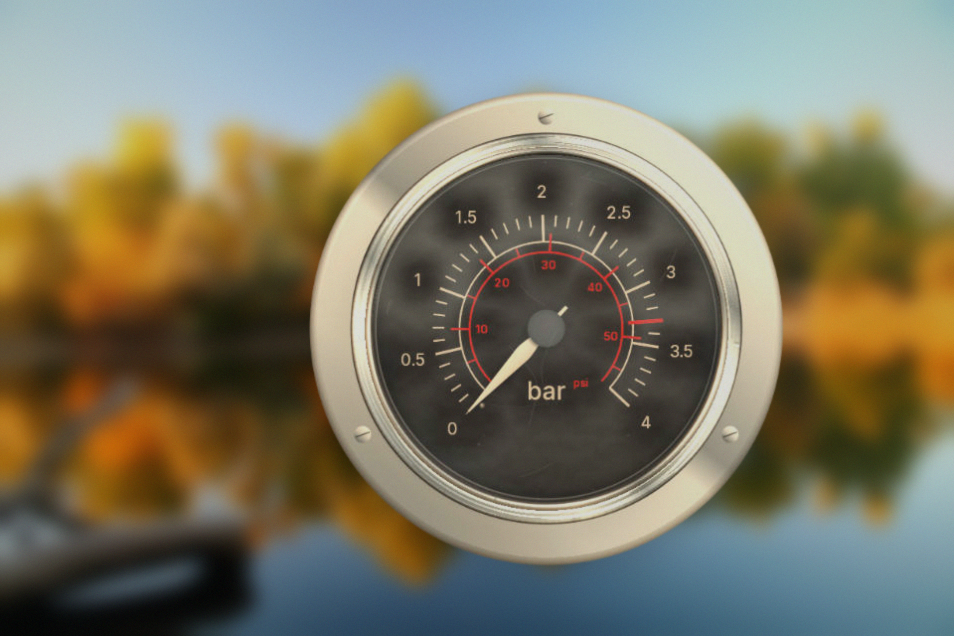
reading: bar 0
